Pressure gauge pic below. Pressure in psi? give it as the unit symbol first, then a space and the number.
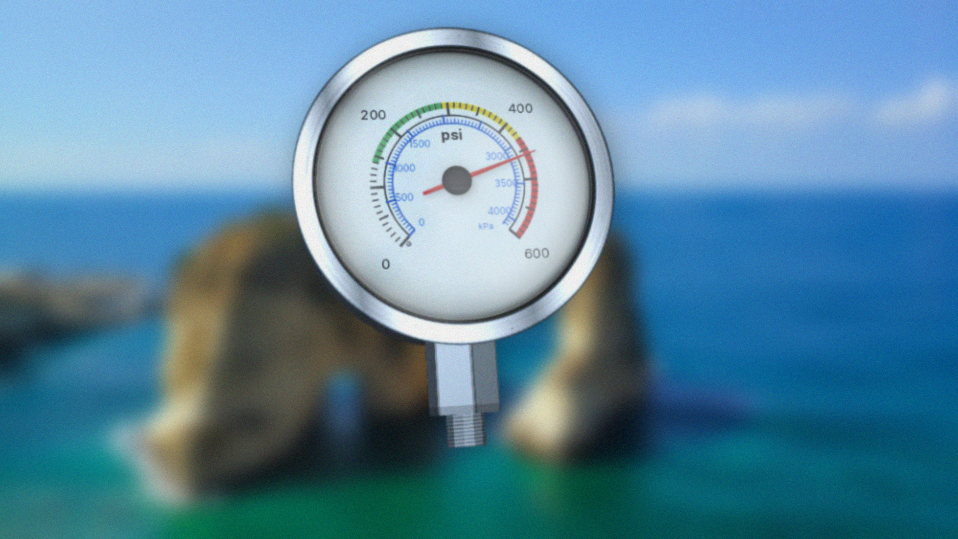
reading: psi 460
